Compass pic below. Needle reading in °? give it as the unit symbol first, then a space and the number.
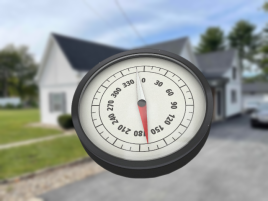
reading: ° 170
